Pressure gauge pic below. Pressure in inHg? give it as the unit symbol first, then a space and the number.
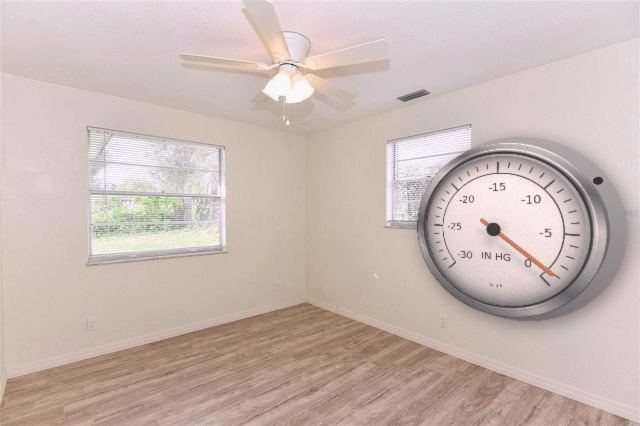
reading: inHg -1
